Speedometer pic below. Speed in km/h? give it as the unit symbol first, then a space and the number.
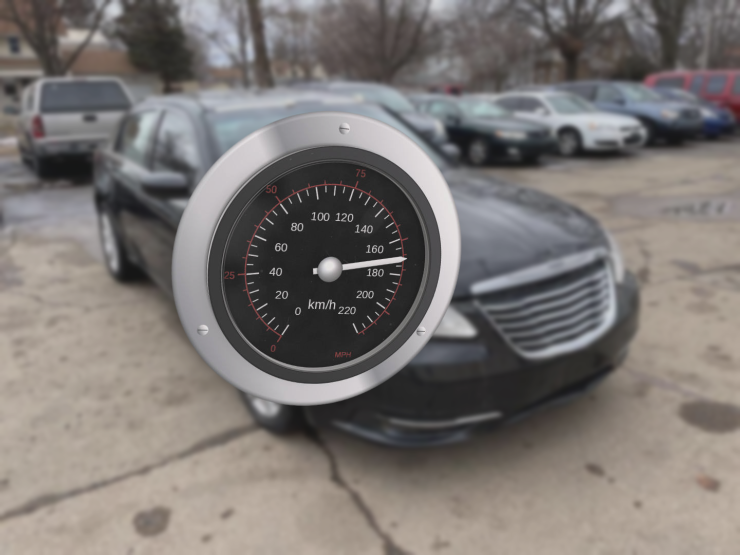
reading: km/h 170
